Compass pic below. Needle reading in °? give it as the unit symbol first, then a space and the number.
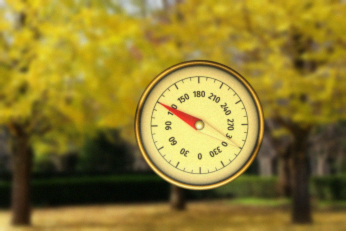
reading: ° 120
